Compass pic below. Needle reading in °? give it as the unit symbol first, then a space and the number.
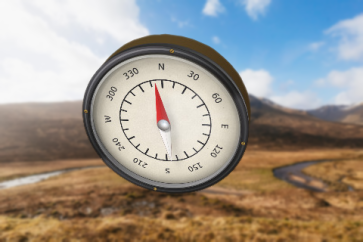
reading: ° 352.5
